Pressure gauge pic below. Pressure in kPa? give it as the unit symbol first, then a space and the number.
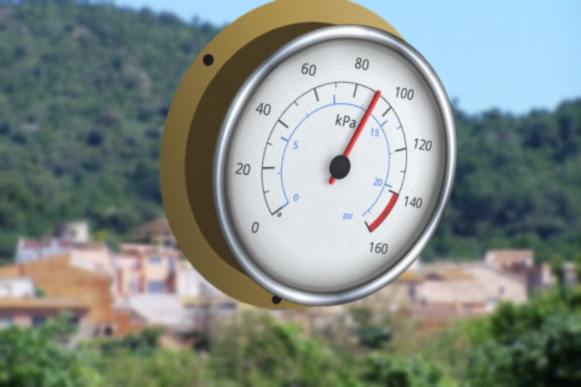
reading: kPa 90
